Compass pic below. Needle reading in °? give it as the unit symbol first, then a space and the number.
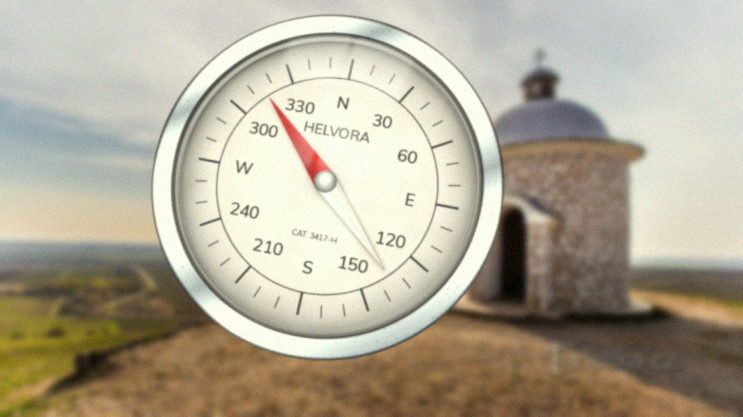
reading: ° 315
